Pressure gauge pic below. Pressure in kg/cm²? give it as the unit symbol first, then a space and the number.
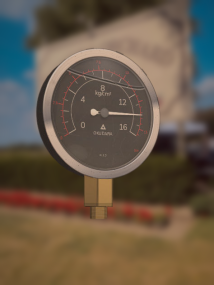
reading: kg/cm² 14
